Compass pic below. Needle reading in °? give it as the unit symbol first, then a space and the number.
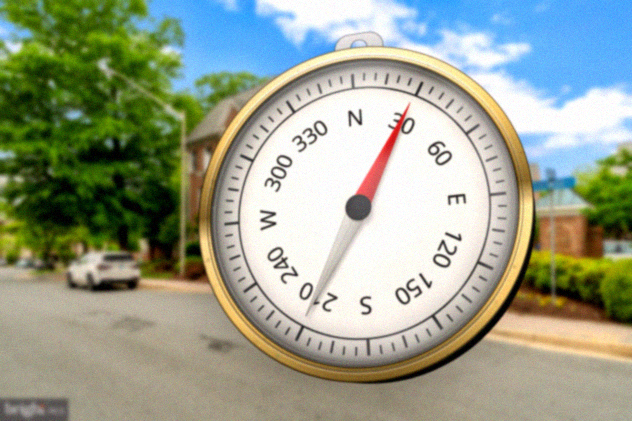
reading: ° 30
